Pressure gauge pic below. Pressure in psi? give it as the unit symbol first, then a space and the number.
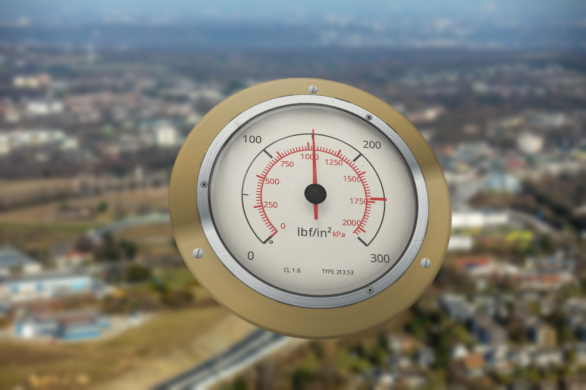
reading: psi 150
